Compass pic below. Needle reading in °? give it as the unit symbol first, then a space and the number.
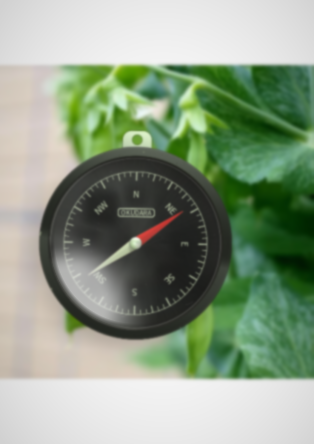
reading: ° 55
